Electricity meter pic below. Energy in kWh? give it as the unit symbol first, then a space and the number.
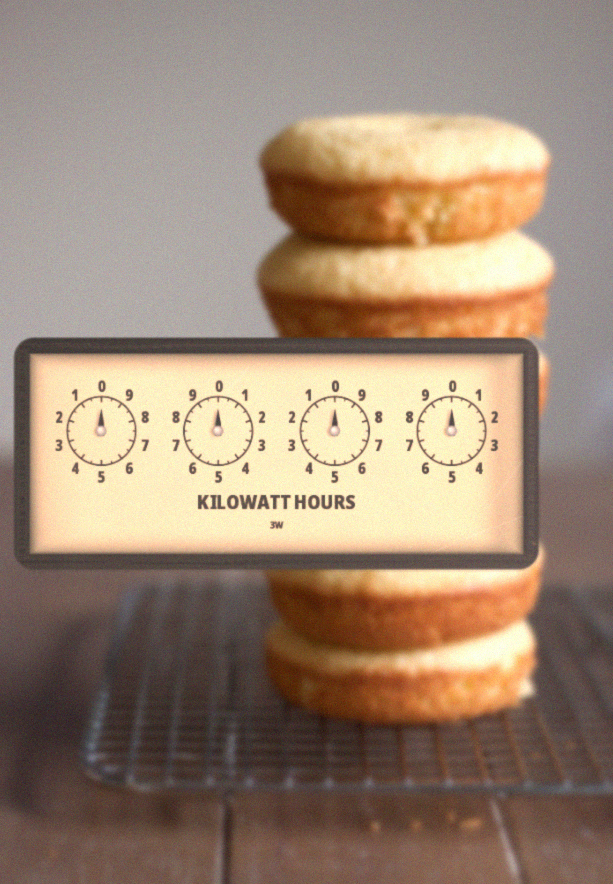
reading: kWh 0
